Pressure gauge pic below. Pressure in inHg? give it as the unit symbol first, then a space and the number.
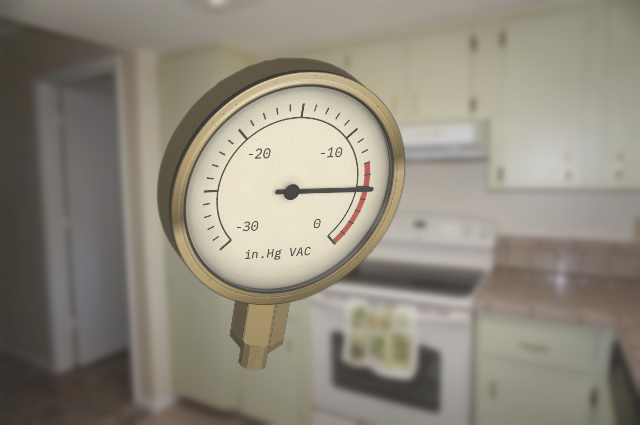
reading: inHg -5
